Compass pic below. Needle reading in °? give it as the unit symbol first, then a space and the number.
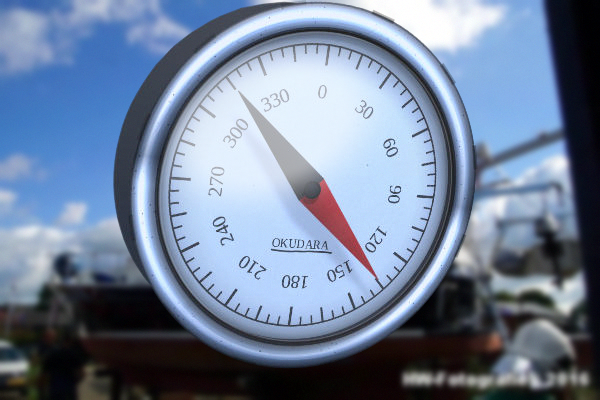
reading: ° 135
